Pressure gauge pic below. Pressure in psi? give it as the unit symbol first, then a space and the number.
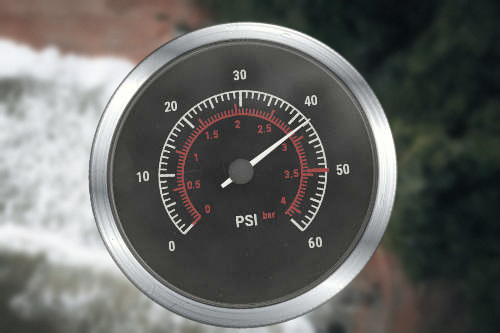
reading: psi 42
